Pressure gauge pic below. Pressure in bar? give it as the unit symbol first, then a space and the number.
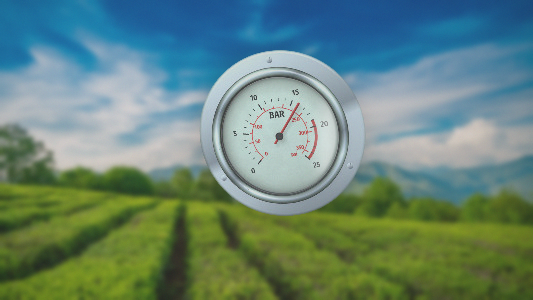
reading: bar 16
